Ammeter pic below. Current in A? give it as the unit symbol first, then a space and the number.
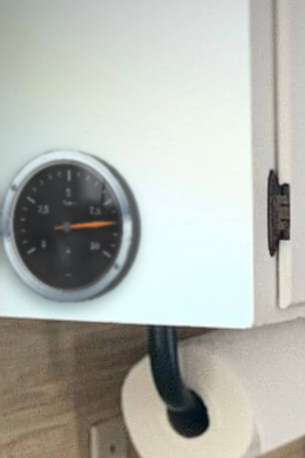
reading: A 8.5
